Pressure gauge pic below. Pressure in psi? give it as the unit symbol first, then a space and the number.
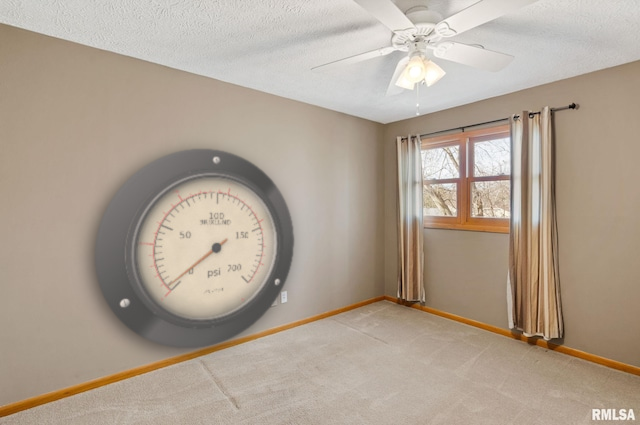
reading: psi 5
